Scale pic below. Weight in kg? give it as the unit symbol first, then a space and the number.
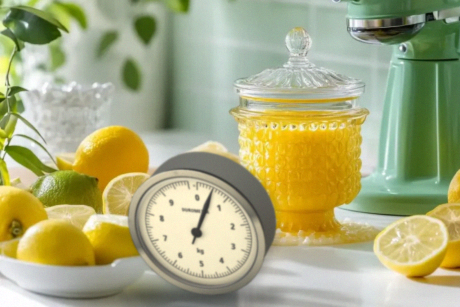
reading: kg 0.5
